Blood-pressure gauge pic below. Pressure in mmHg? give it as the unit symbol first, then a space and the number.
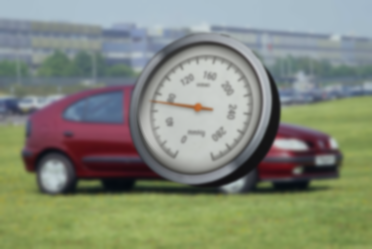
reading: mmHg 70
